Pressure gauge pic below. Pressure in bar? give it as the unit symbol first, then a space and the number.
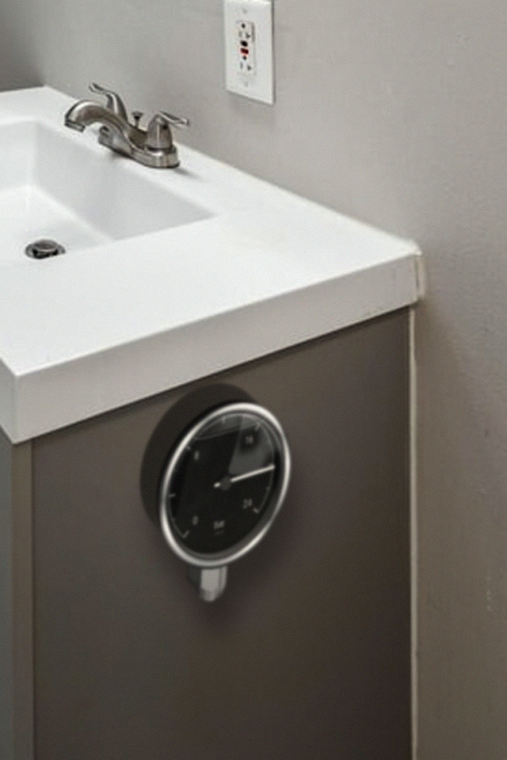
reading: bar 20
